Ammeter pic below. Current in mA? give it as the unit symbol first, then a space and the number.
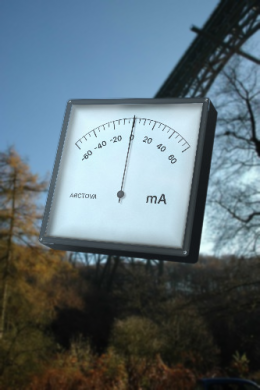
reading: mA 0
